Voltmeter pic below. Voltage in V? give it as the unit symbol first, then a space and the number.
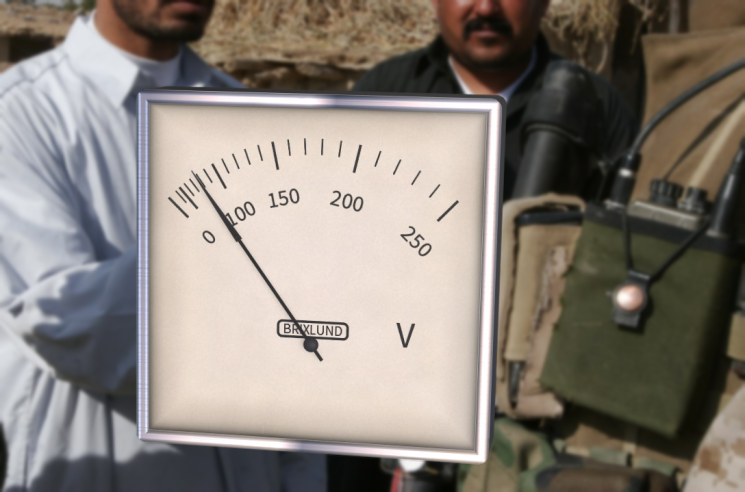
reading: V 80
